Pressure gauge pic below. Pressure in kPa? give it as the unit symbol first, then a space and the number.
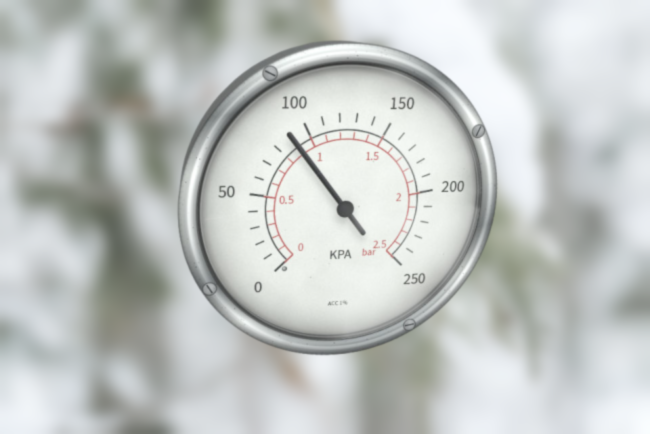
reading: kPa 90
